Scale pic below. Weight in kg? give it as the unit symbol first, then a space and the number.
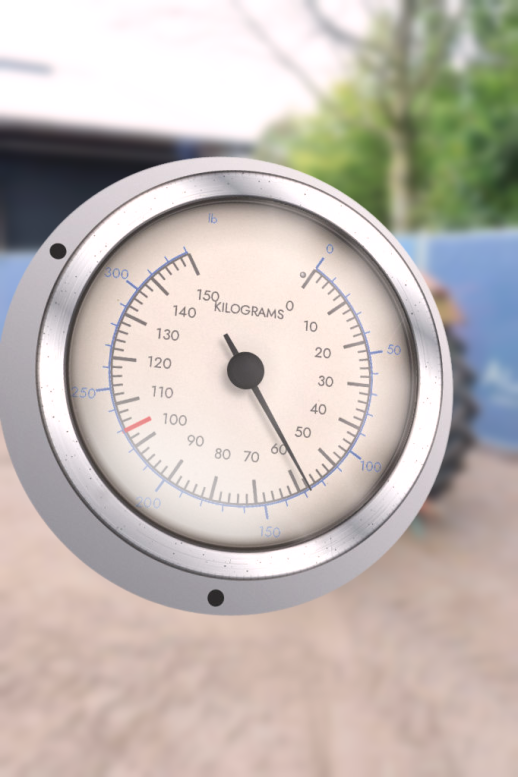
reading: kg 58
